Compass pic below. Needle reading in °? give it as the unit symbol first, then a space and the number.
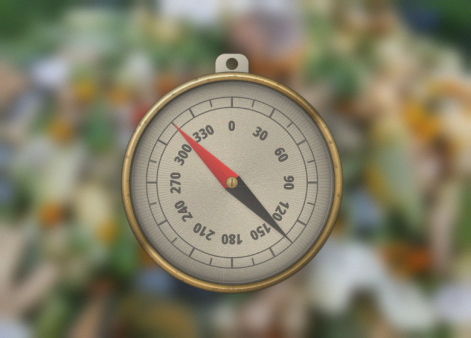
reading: ° 315
